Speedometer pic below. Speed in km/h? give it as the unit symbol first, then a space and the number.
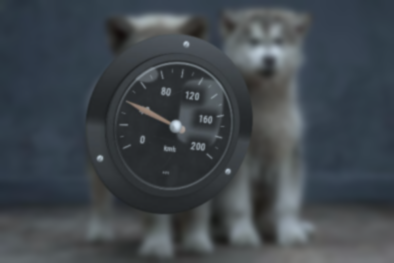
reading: km/h 40
